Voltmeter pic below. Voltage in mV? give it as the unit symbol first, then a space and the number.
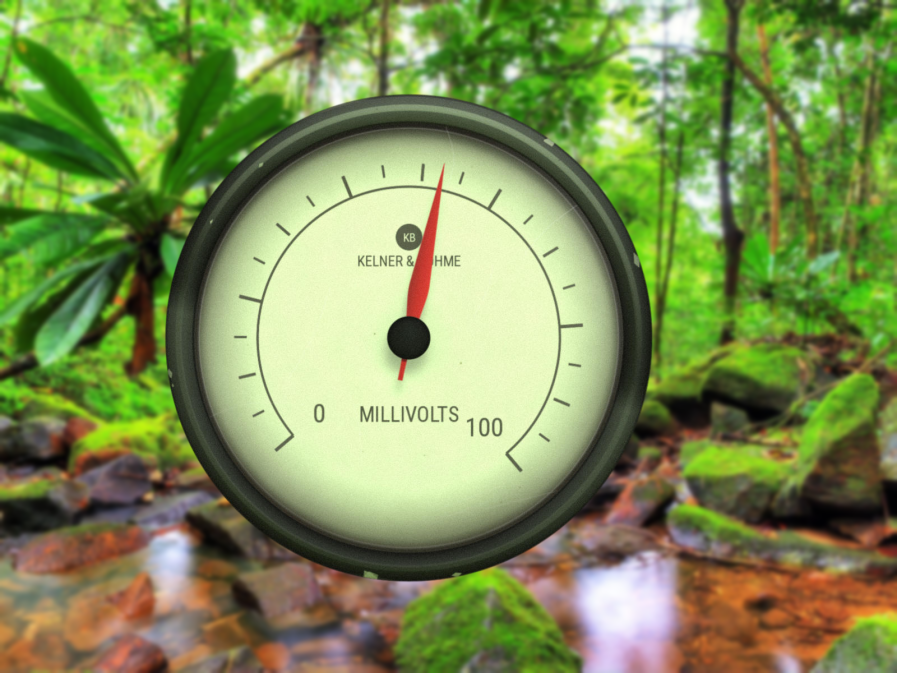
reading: mV 52.5
